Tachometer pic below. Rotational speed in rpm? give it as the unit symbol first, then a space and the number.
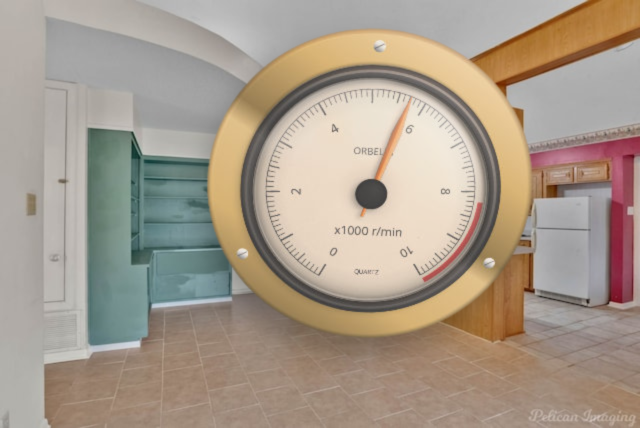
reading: rpm 5700
